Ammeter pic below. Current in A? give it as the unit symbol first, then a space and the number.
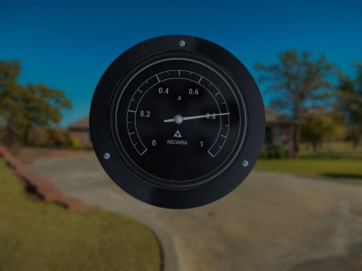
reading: A 0.8
